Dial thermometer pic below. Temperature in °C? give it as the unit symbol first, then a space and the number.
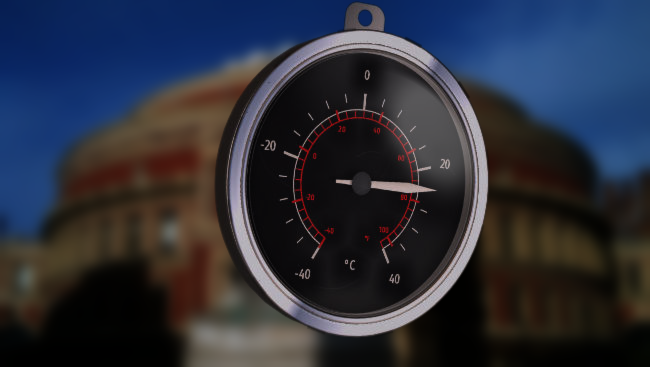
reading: °C 24
